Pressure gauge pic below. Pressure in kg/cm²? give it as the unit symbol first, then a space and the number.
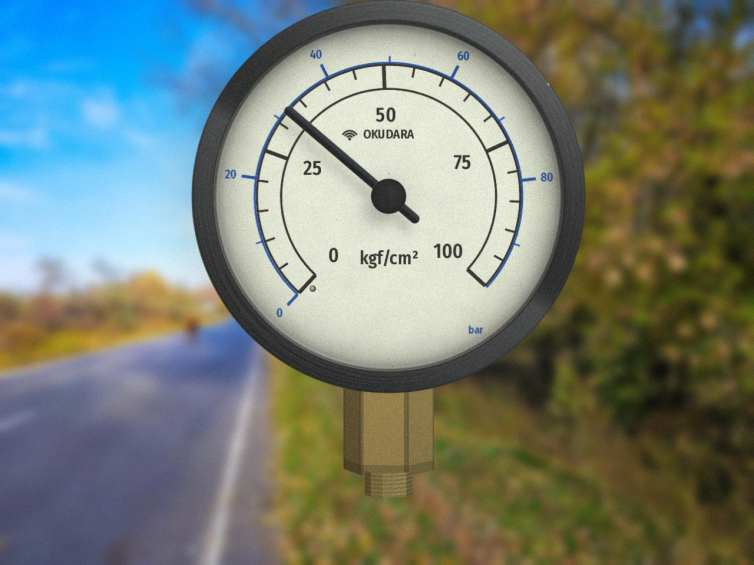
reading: kg/cm² 32.5
